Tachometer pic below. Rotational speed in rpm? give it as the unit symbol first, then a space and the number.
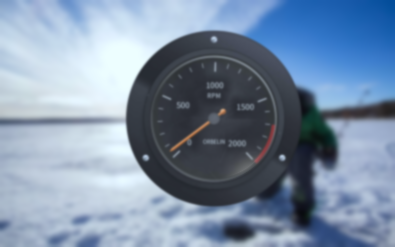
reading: rpm 50
